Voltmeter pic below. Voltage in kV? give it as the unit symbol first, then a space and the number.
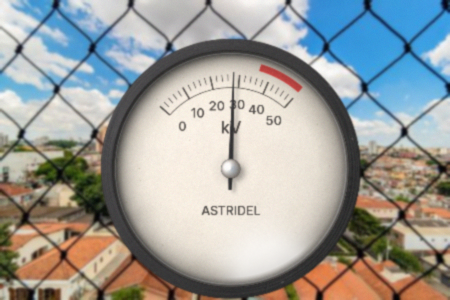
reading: kV 28
